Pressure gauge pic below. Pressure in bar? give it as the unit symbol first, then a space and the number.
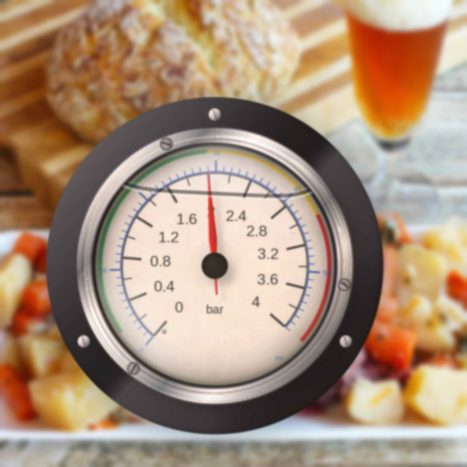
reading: bar 2
